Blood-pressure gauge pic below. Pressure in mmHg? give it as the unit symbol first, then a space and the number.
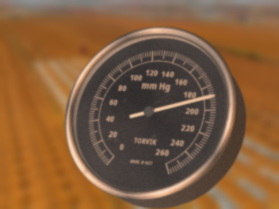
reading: mmHg 190
